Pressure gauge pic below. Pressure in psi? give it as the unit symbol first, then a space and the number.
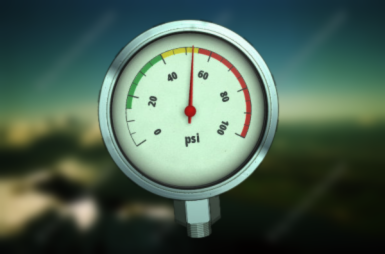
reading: psi 52.5
